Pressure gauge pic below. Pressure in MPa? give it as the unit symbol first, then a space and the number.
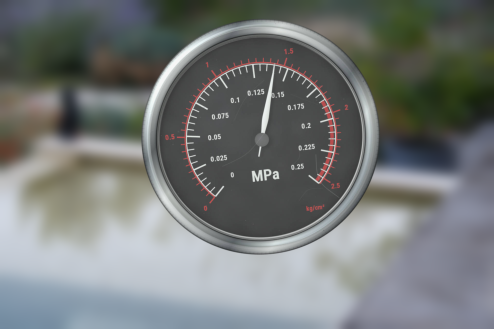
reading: MPa 0.14
